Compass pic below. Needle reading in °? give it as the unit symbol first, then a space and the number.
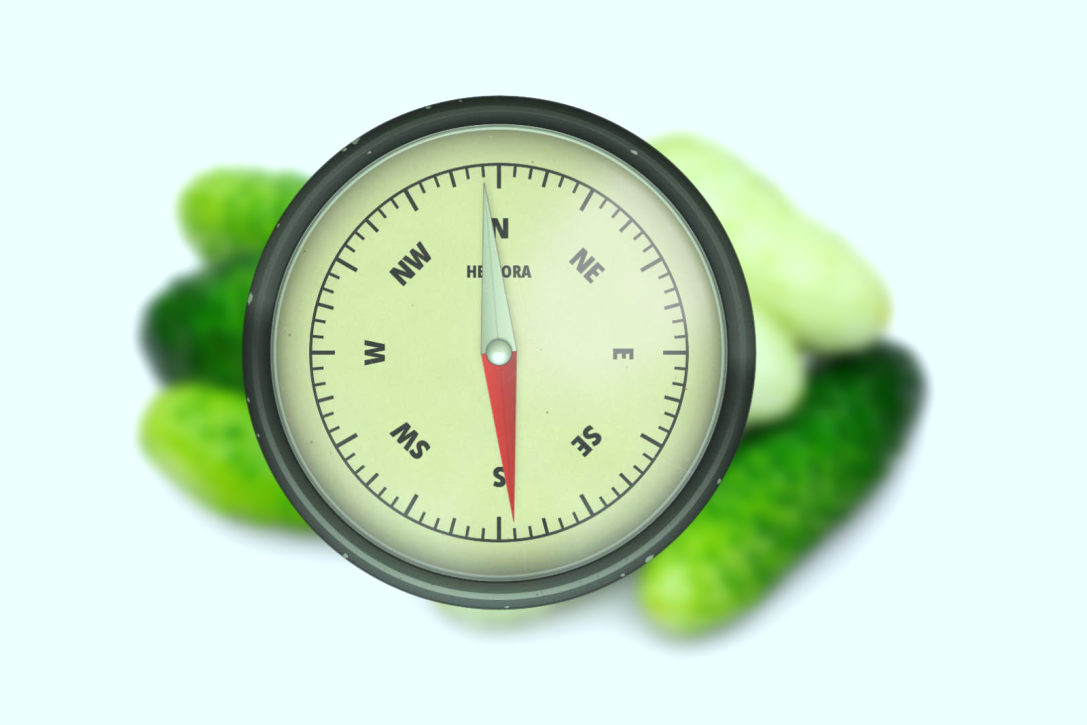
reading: ° 175
